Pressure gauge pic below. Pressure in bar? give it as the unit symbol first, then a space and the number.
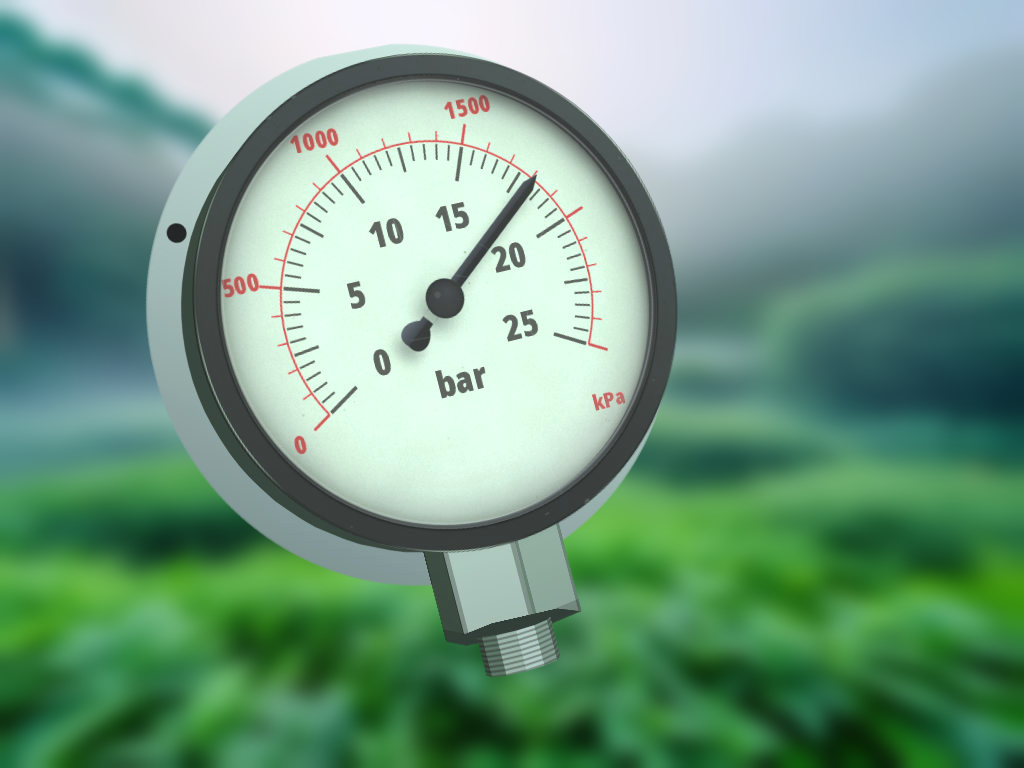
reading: bar 18
